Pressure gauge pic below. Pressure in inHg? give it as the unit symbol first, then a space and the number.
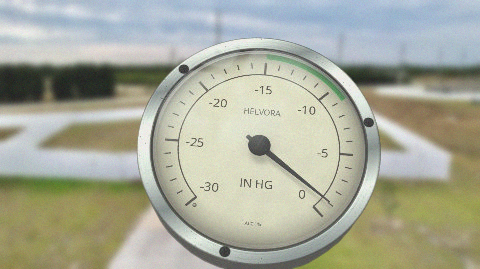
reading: inHg -1
